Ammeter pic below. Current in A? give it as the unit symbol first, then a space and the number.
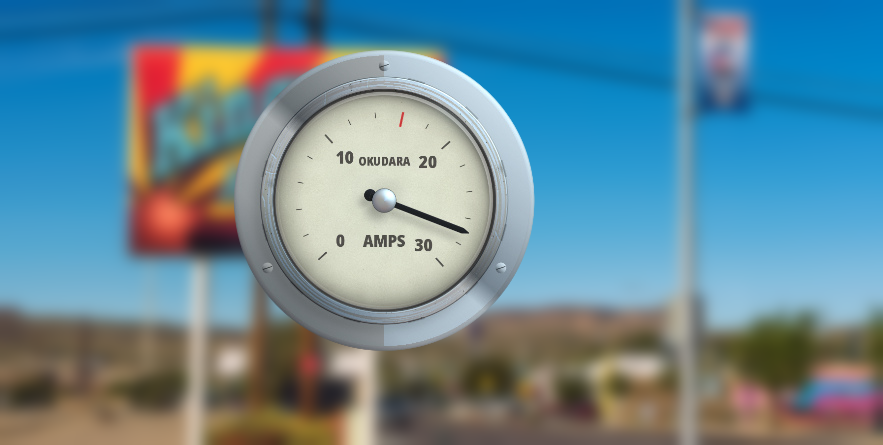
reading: A 27
